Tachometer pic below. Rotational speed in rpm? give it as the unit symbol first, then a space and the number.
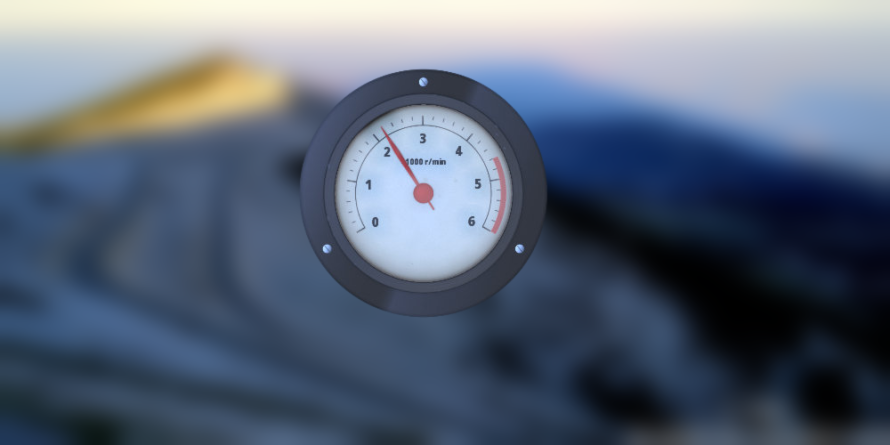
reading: rpm 2200
